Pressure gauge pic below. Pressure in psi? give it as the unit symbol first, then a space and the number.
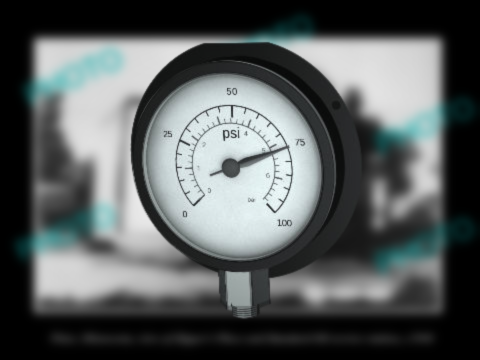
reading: psi 75
